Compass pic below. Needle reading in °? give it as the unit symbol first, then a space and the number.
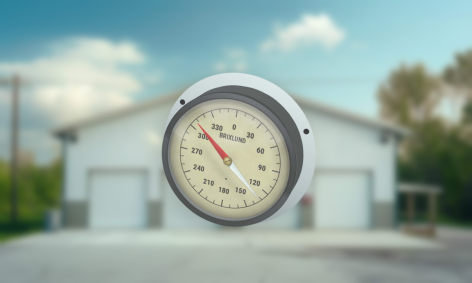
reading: ° 310
